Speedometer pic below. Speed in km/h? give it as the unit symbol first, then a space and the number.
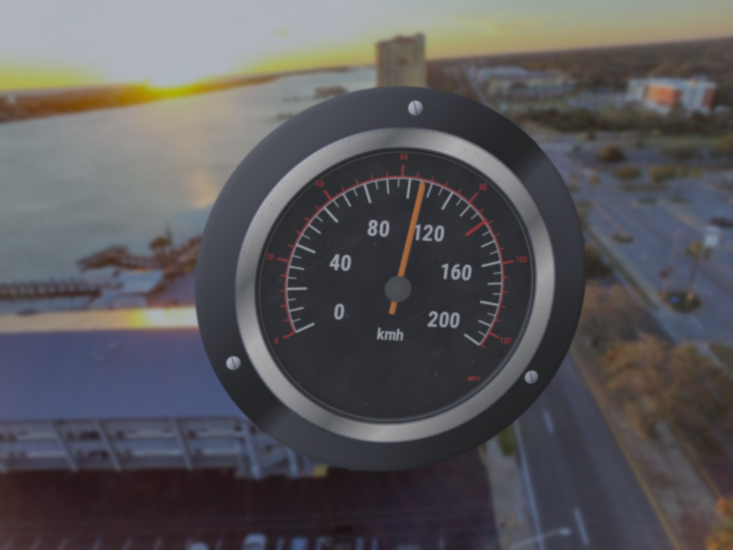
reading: km/h 105
